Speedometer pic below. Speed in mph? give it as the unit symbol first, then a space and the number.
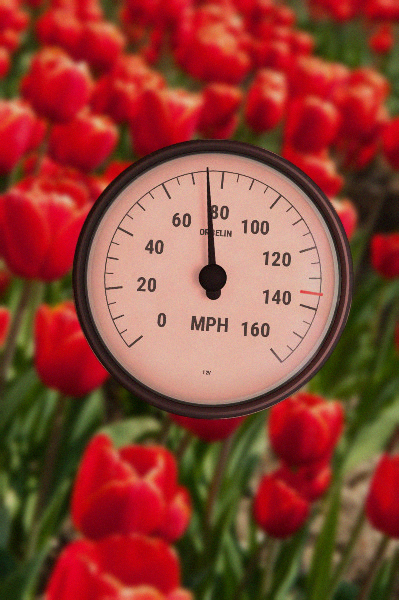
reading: mph 75
